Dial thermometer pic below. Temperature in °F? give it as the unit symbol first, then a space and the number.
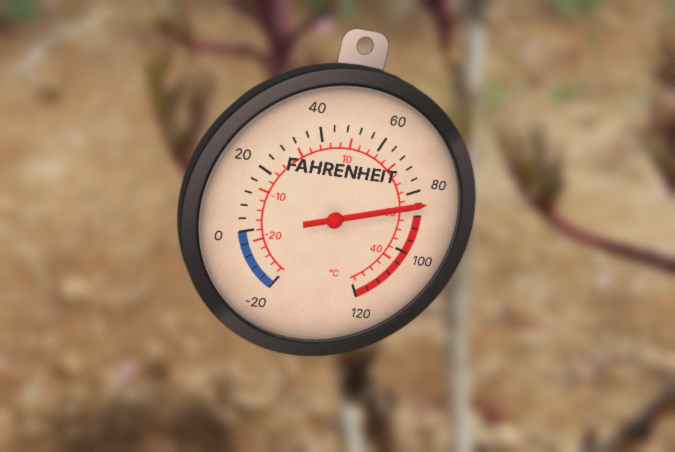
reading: °F 84
